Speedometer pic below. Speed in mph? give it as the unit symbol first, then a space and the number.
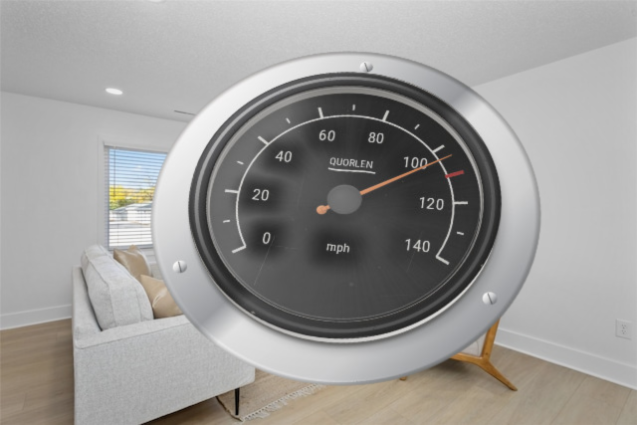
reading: mph 105
